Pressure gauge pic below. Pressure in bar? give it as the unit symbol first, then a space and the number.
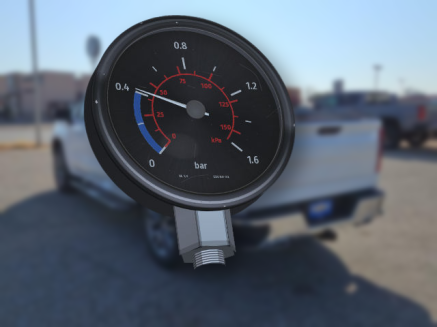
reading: bar 0.4
